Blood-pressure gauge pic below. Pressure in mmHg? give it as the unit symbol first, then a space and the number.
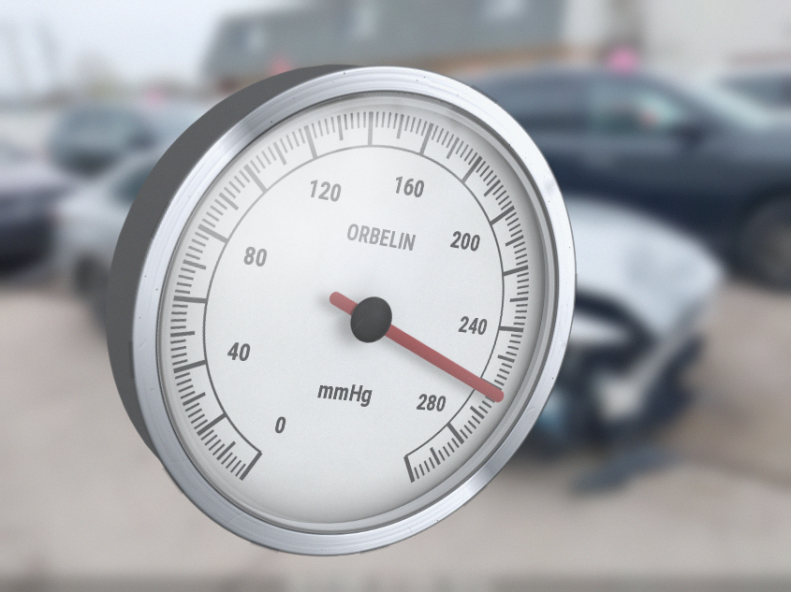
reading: mmHg 262
